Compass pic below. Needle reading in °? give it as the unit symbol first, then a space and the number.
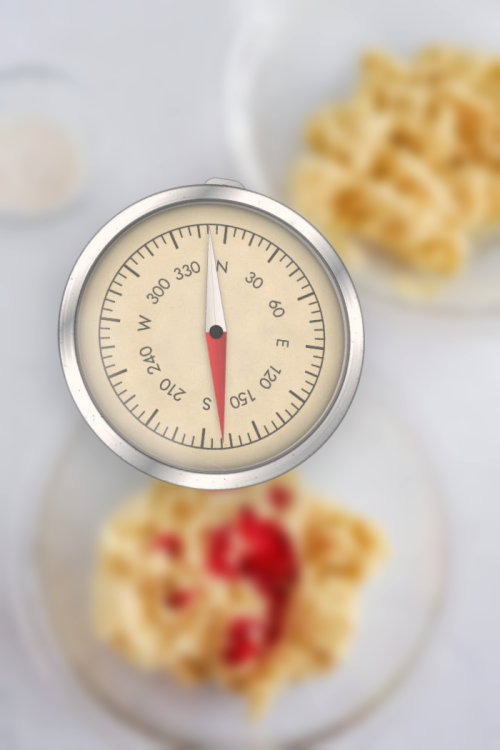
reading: ° 170
